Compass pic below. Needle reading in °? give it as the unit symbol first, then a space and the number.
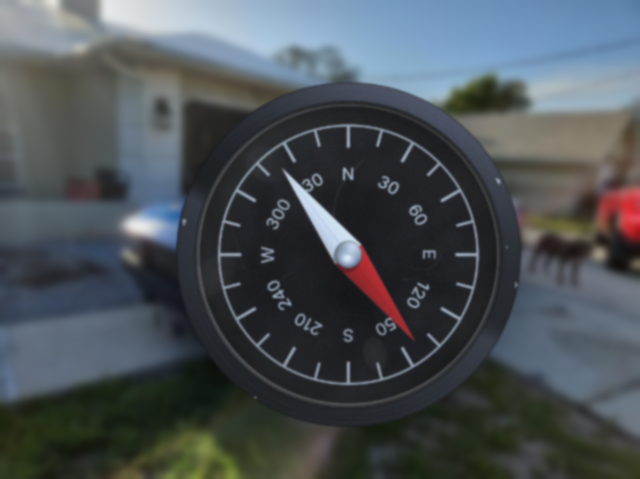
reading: ° 142.5
